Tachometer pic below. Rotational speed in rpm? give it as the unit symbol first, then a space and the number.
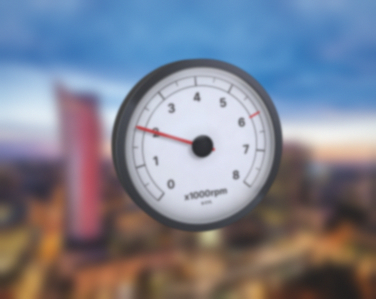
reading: rpm 2000
